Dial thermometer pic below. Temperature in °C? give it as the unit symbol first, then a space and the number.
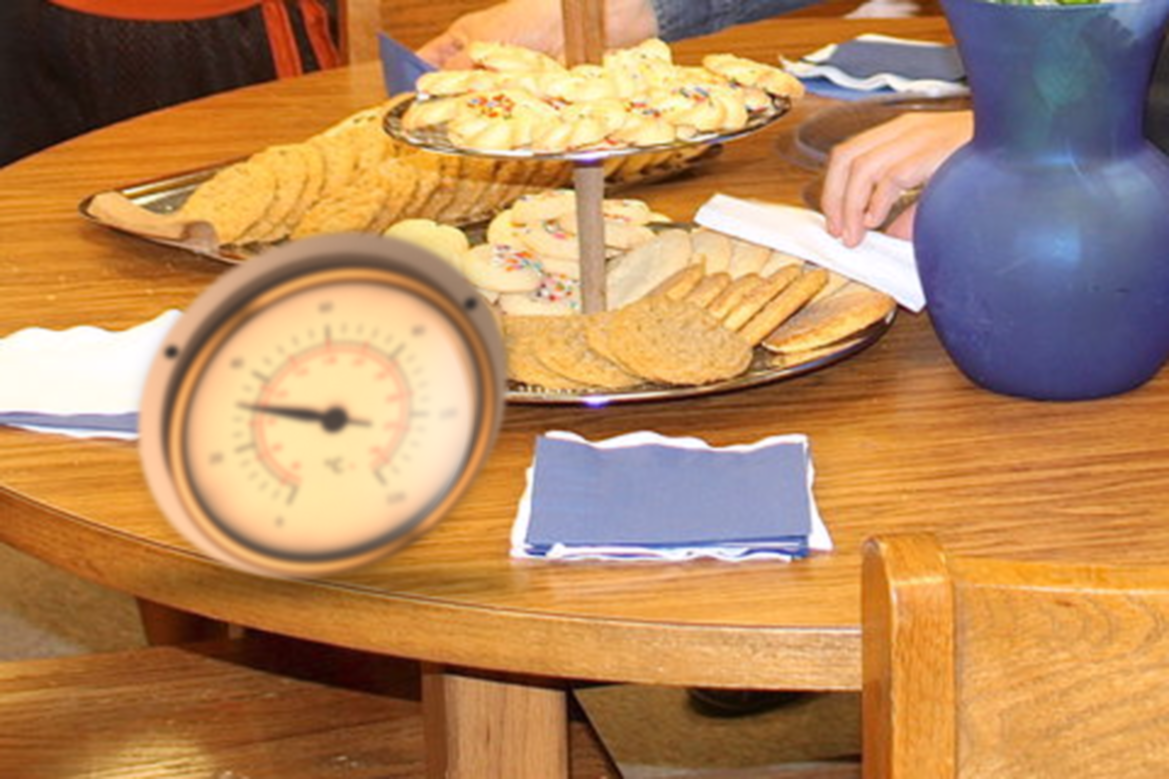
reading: °C 32
